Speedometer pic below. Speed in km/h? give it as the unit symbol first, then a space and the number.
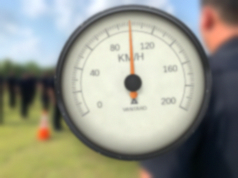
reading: km/h 100
